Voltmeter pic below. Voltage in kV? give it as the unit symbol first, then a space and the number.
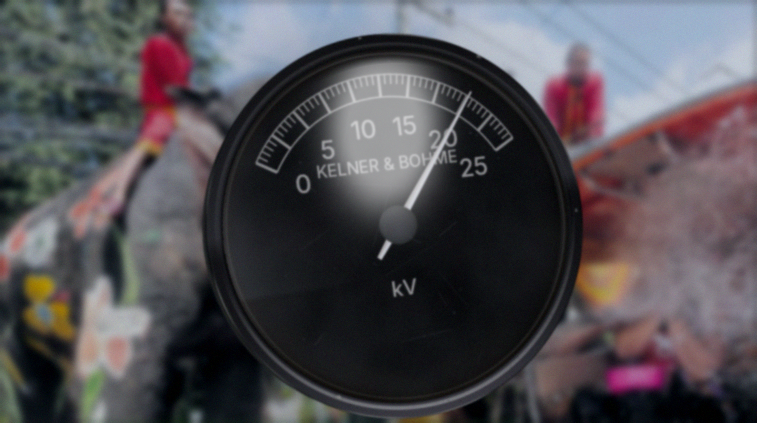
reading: kV 20
